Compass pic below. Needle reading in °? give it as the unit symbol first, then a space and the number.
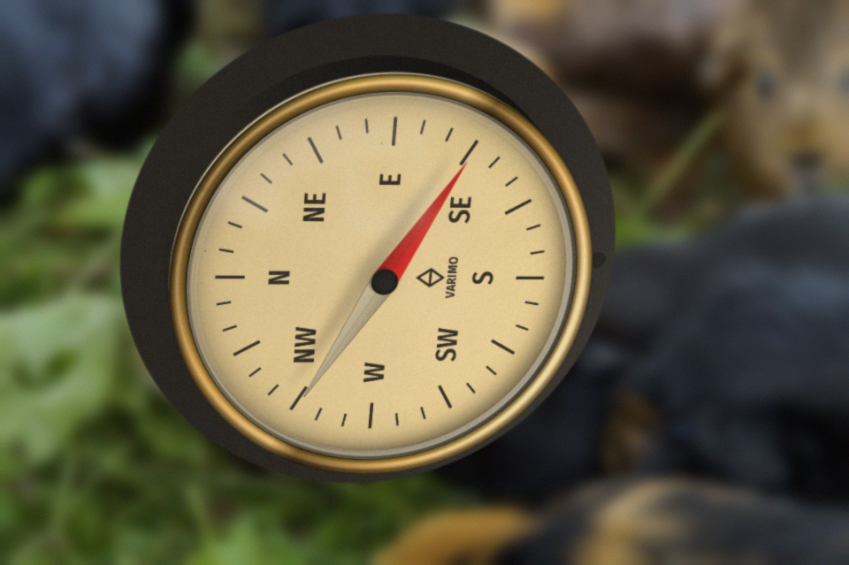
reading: ° 120
